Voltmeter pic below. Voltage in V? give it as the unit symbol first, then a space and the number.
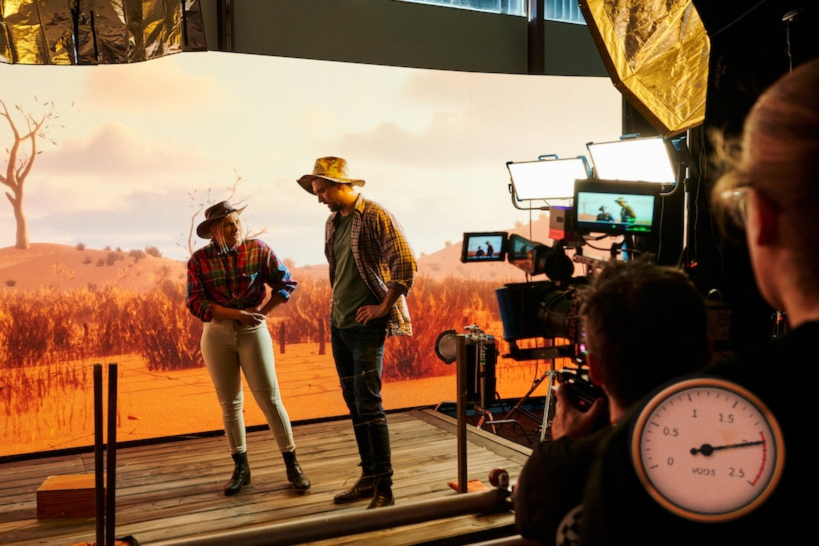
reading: V 2
